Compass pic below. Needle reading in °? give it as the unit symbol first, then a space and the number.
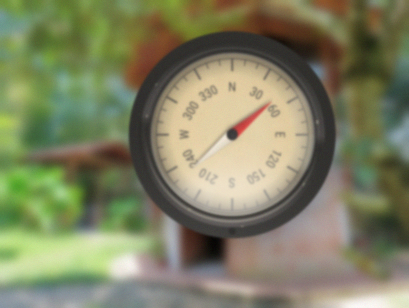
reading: ° 50
